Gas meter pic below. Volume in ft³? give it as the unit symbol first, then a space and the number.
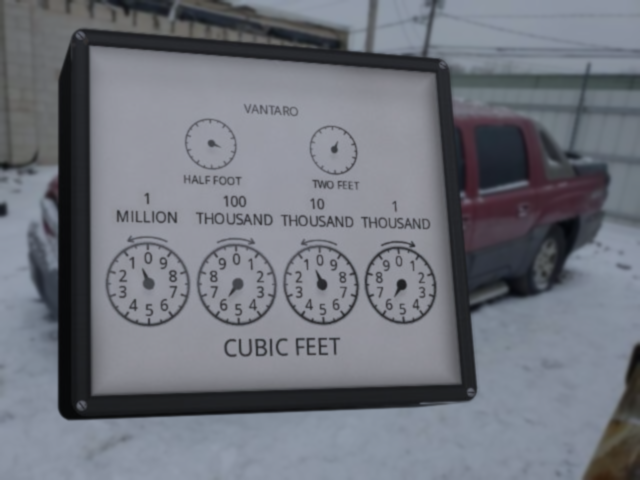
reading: ft³ 60600
